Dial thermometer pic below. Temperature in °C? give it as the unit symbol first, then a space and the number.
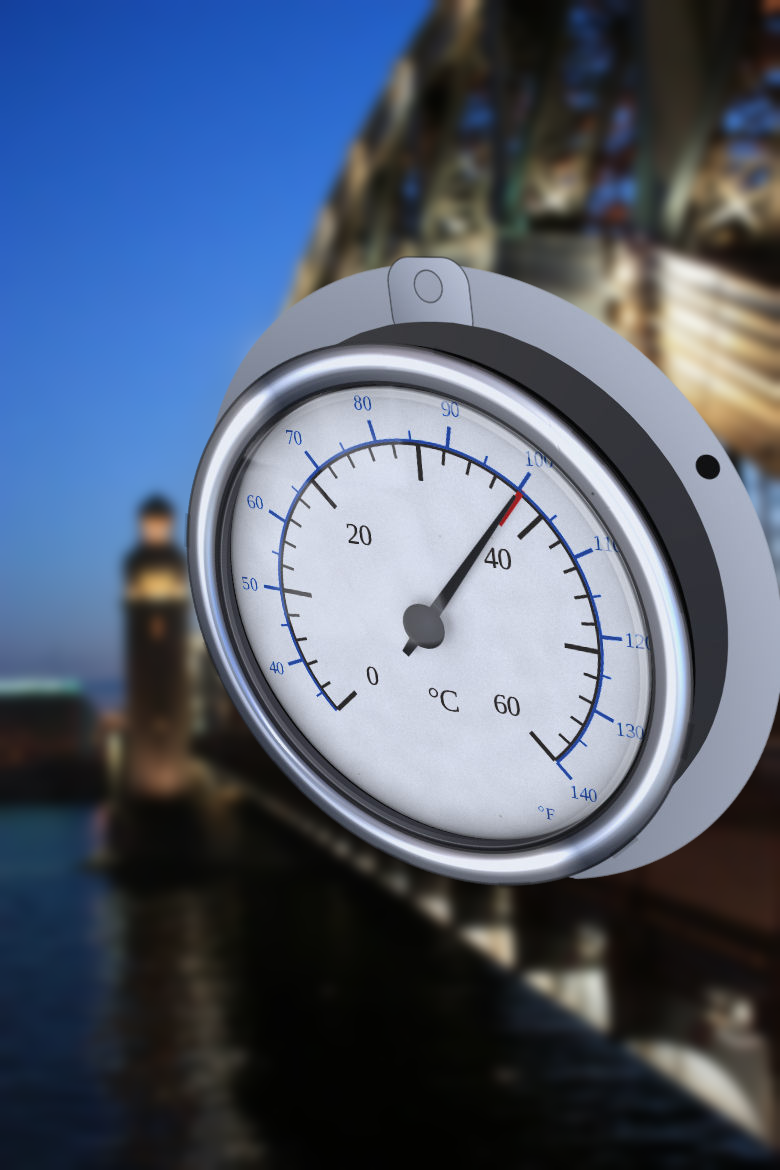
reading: °C 38
